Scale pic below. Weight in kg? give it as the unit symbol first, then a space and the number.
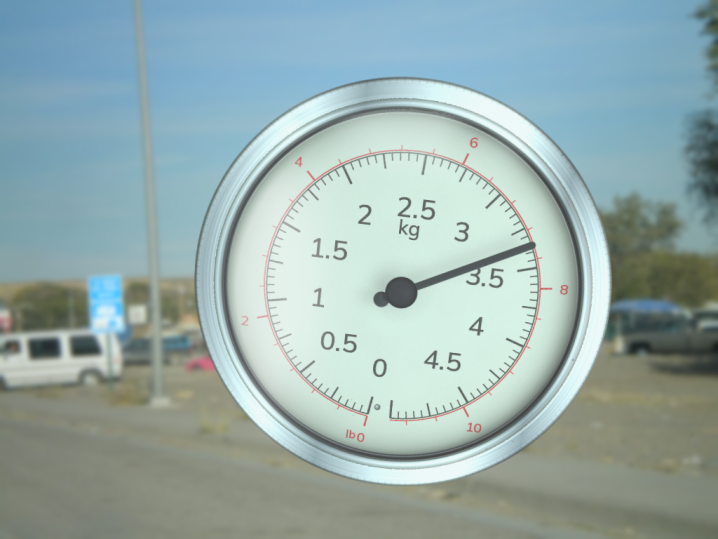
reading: kg 3.35
